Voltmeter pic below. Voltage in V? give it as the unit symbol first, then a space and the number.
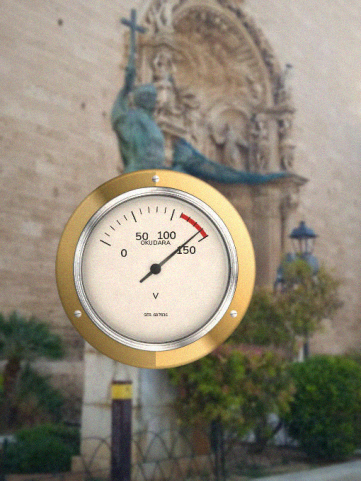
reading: V 140
